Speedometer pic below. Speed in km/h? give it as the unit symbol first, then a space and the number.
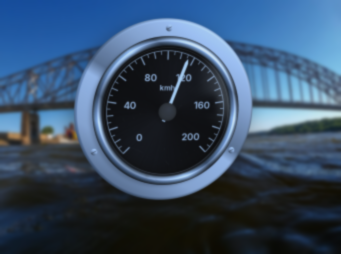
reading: km/h 115
